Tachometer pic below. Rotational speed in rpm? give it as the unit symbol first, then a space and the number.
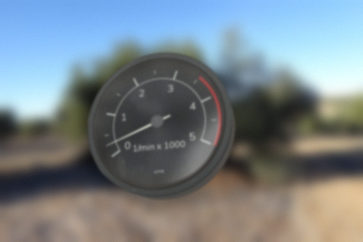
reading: rpm 250
